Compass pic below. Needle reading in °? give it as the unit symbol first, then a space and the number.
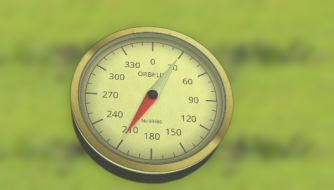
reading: ° 210
